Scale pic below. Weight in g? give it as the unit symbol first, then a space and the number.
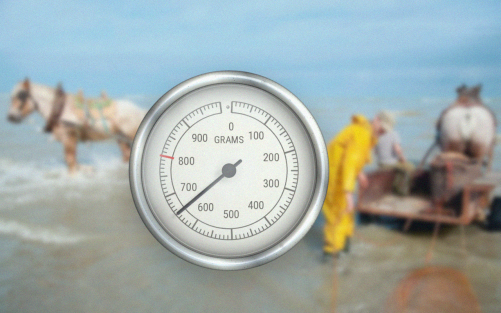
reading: g 650
